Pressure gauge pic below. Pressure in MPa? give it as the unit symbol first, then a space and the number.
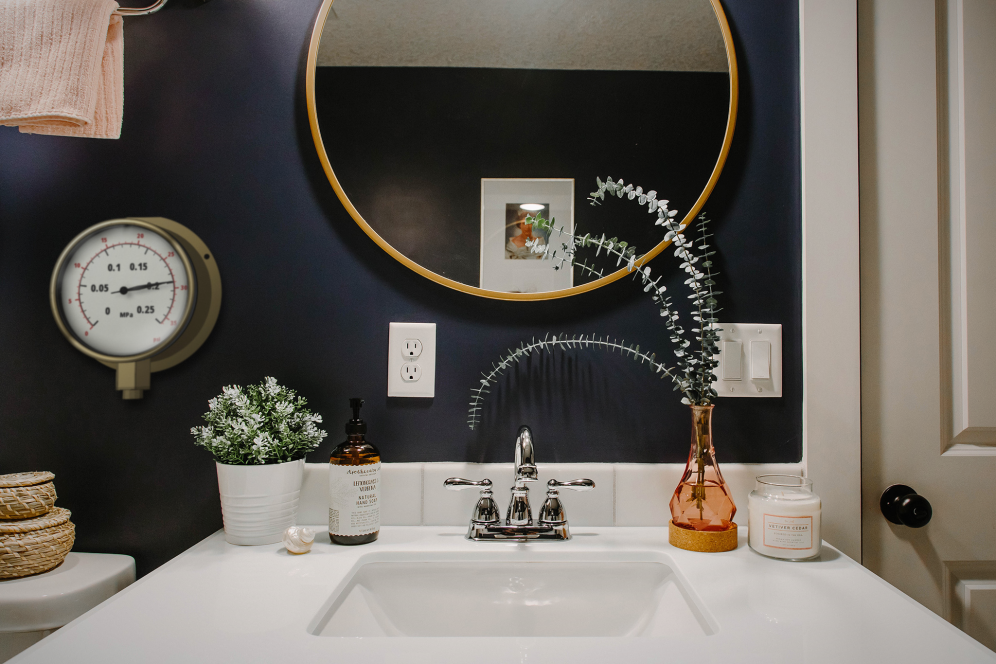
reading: MPa 0.2
